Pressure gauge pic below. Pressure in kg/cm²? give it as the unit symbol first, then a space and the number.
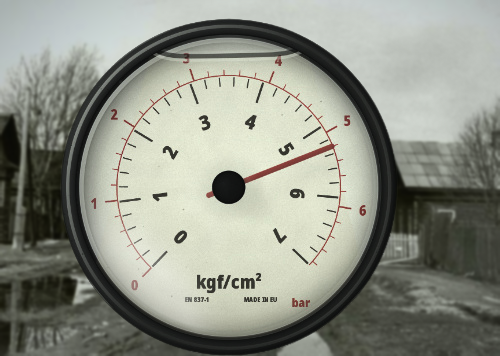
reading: kg/cm² 5.3
